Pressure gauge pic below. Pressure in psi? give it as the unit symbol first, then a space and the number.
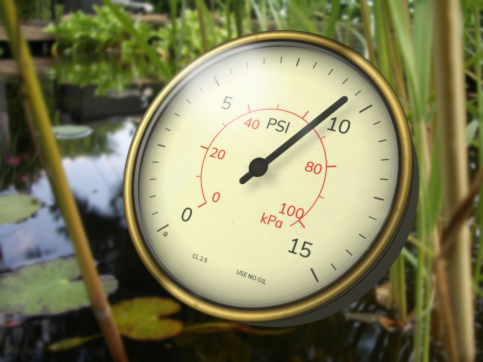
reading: psi 9.5
